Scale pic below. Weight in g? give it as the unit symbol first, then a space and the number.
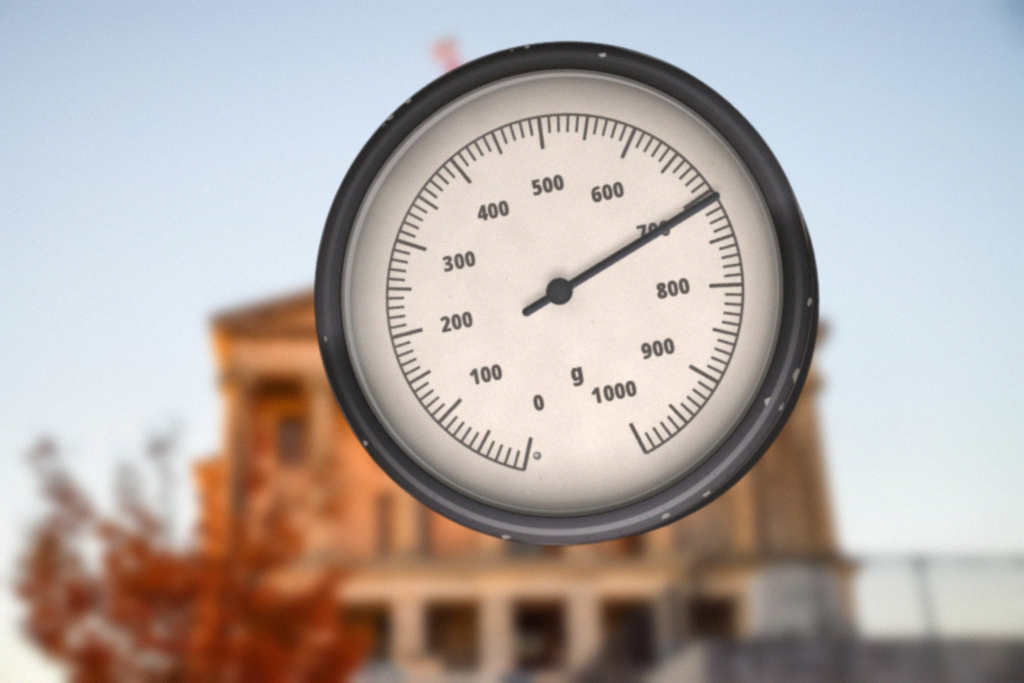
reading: g 710
